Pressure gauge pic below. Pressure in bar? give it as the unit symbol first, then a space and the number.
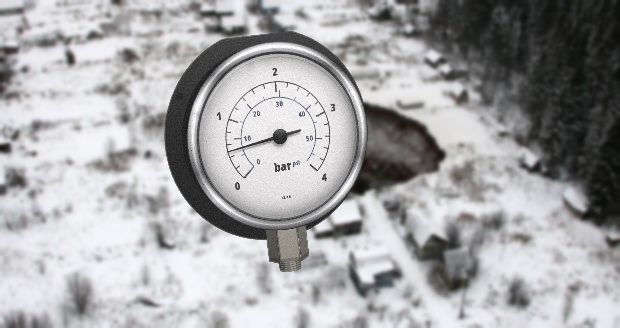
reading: bar 0.5
